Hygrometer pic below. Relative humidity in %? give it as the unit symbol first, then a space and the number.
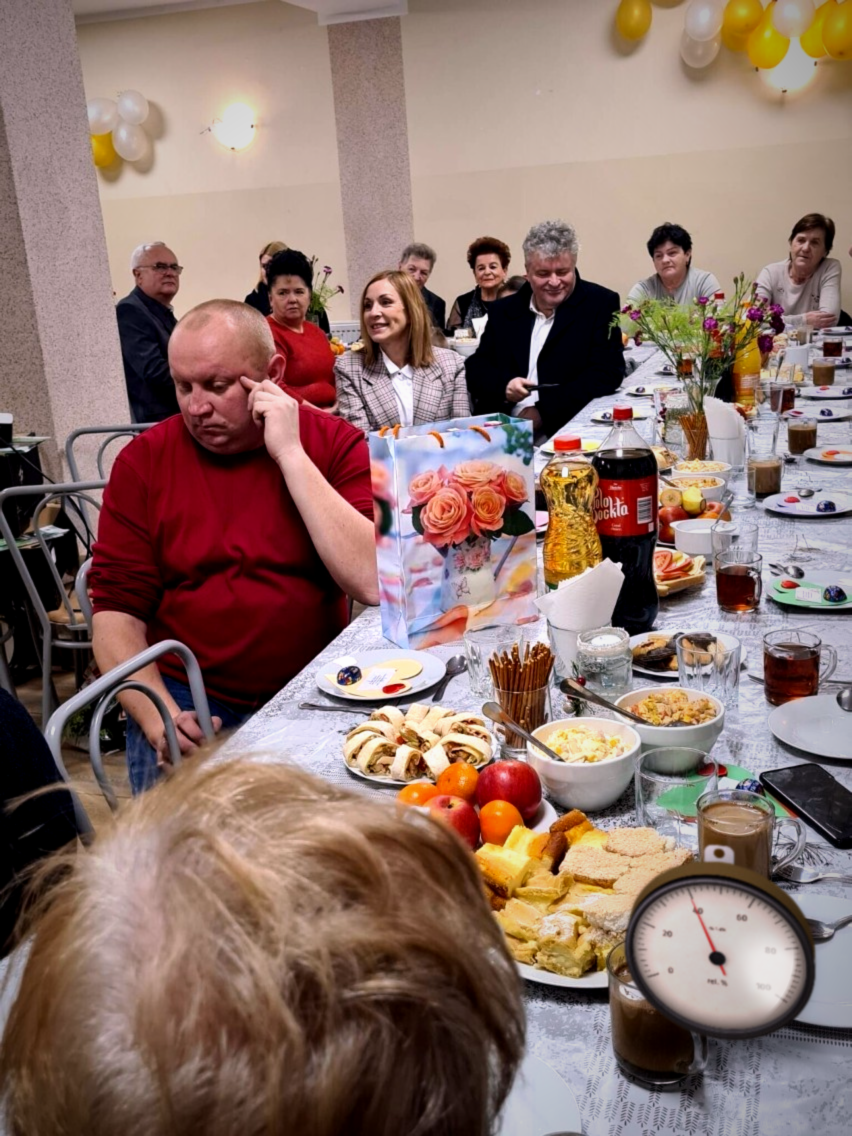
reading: % 40
